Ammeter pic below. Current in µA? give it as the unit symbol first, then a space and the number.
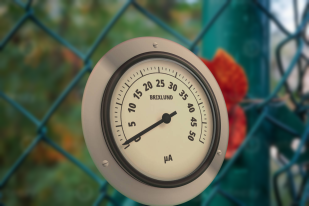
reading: µA 1
